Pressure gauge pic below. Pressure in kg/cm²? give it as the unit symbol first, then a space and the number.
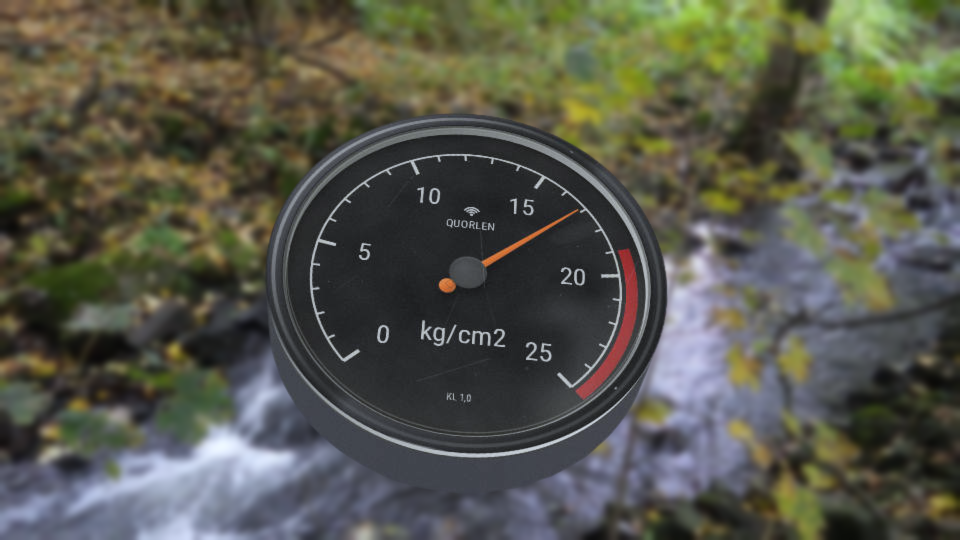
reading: kg/cm² 17
